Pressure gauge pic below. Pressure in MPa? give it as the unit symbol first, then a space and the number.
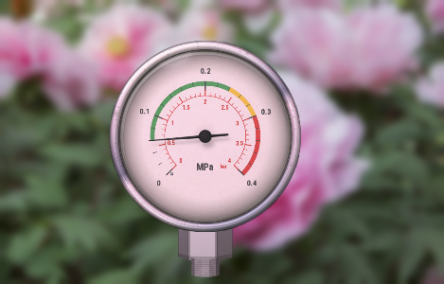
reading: MPa 0.06
